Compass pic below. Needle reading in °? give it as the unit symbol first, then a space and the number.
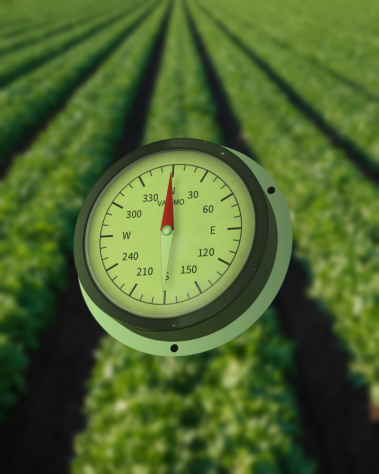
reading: ° 0
